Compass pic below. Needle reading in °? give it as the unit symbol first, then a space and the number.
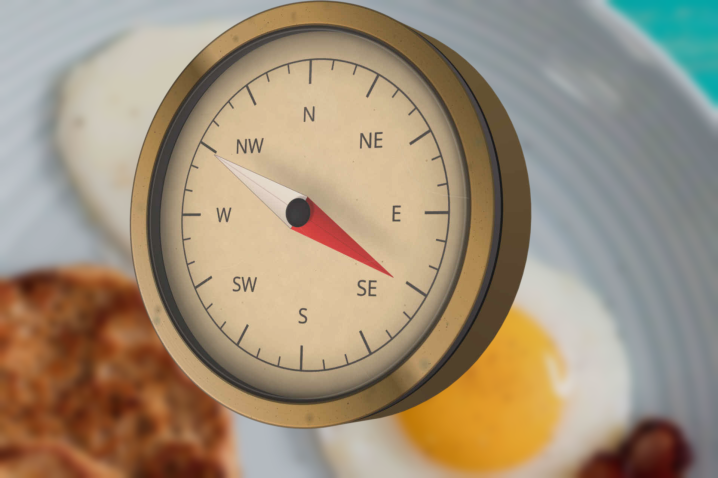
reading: ° 120
